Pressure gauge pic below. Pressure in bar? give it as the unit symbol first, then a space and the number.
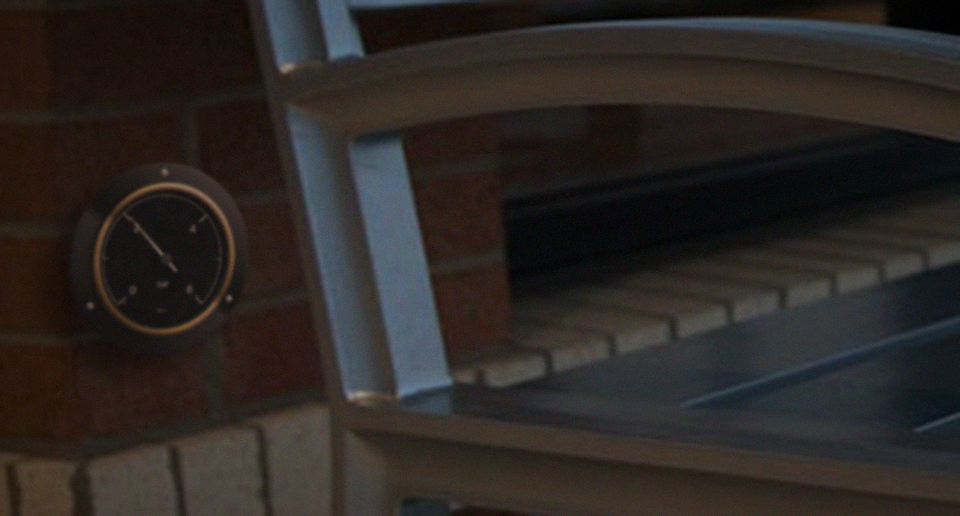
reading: bar 2
